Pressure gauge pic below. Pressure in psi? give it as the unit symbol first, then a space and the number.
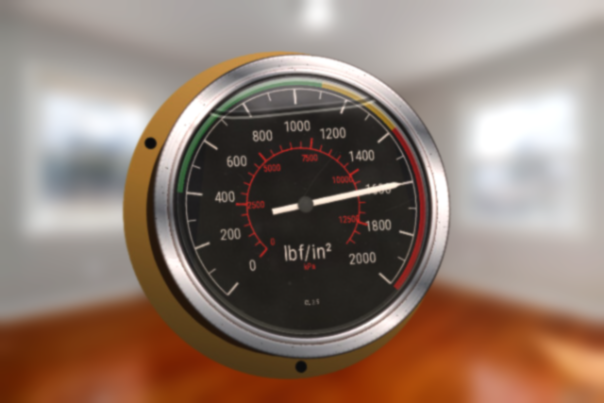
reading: psi 1600
